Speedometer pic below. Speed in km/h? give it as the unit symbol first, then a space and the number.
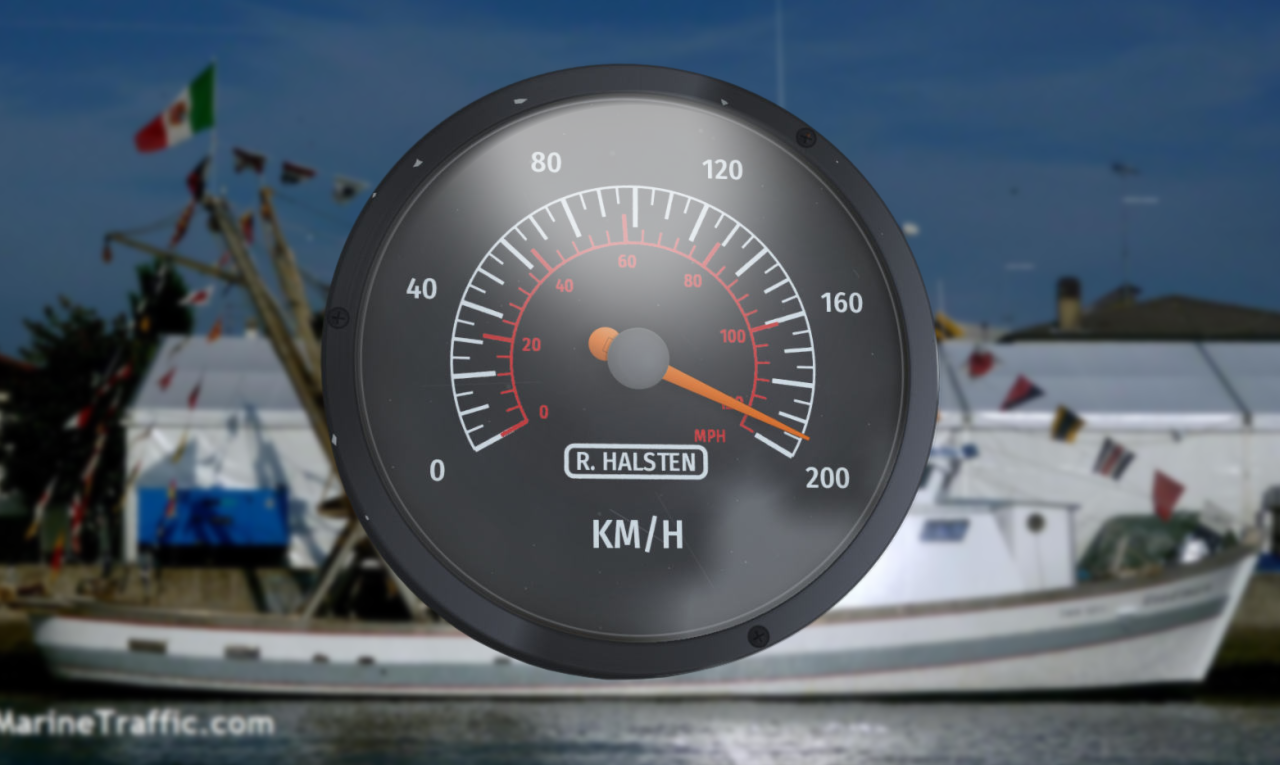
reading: km/h 195
